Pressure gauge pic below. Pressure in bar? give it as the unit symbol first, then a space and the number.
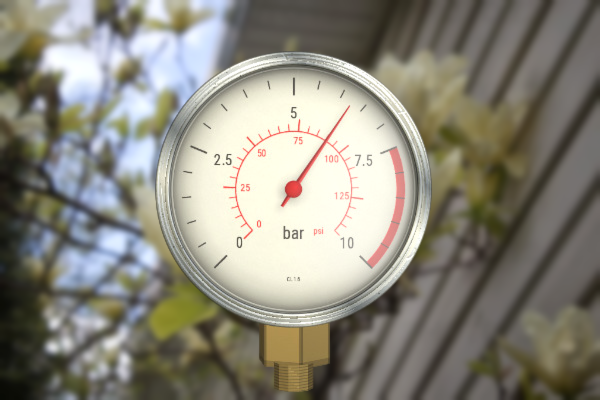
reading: bar 6.25
